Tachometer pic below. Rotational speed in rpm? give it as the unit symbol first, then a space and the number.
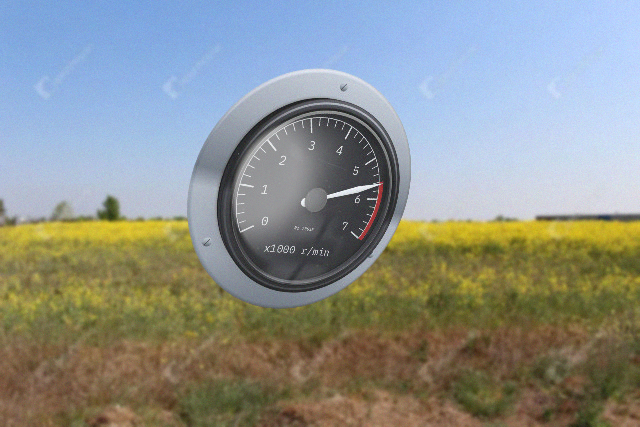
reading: rpm 5600
